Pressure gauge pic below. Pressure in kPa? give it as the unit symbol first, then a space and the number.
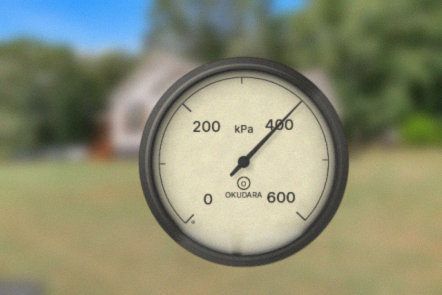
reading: kPa 400
